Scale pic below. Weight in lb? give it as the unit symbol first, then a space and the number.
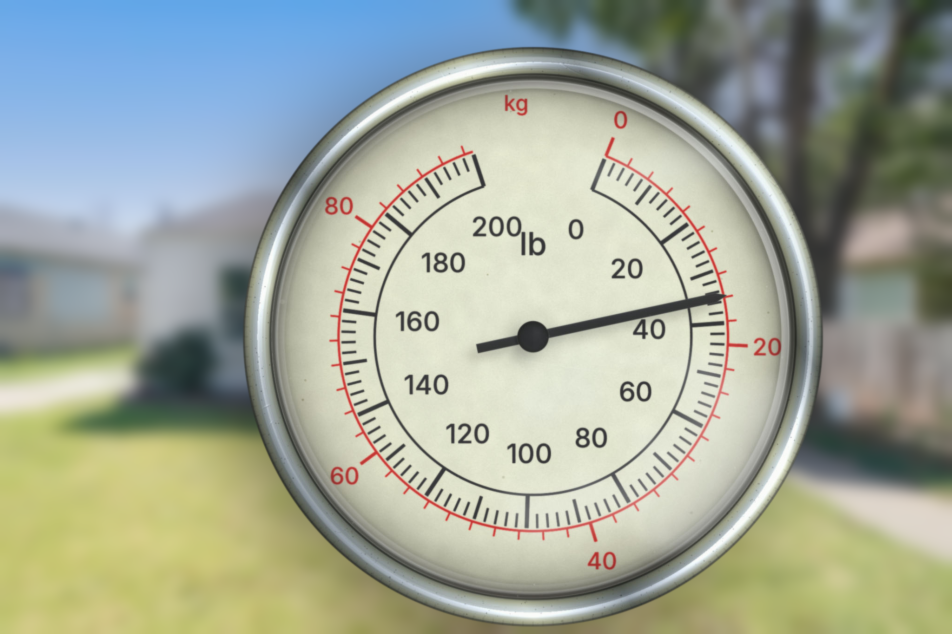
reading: lb 35
